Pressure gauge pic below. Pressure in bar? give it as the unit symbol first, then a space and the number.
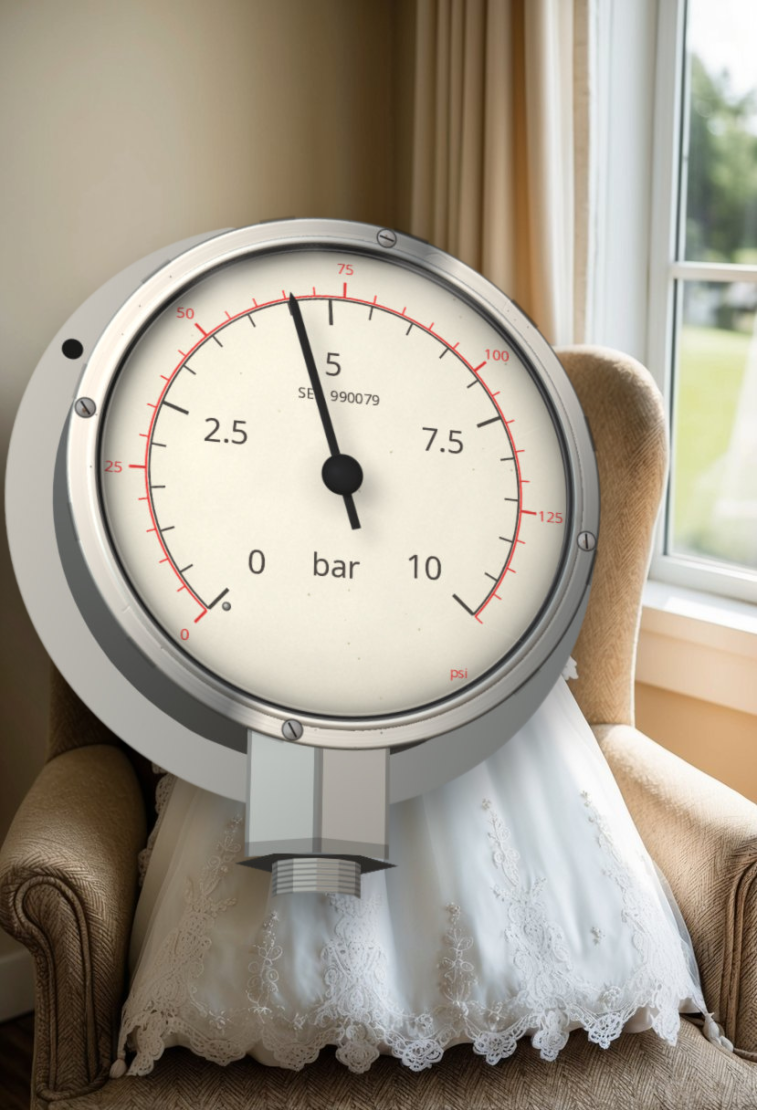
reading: bar 4.5
